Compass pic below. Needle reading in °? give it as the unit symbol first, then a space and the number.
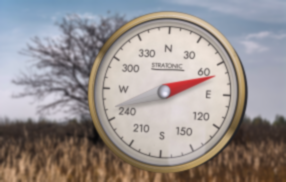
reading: ° 70
